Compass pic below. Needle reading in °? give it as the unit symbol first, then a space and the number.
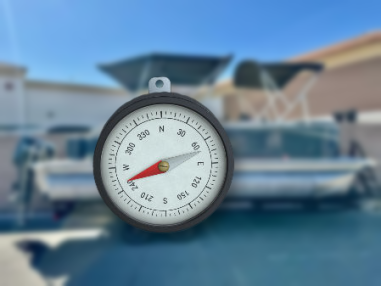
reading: ° 250
